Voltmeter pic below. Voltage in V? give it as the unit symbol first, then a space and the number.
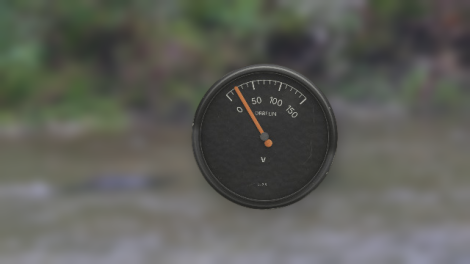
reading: V 20
